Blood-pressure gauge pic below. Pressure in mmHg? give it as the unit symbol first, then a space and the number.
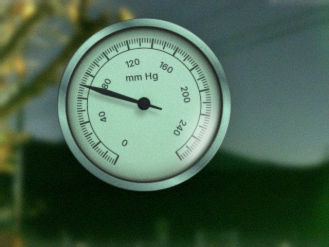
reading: mmHg 70
